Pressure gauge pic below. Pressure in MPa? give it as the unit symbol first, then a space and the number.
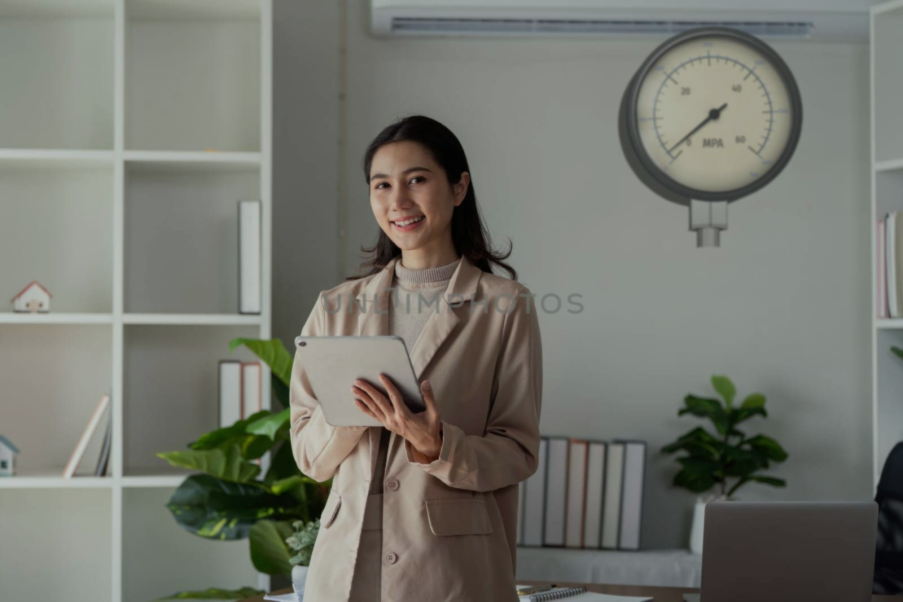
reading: MPa 2
